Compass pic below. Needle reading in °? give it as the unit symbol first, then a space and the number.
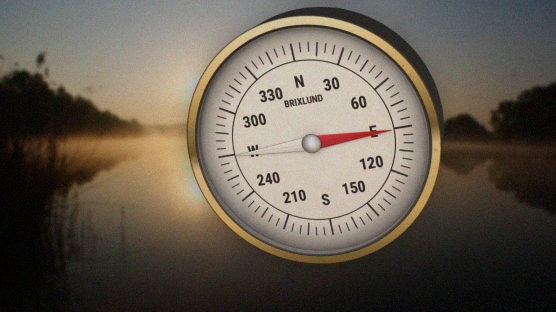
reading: ° 90
